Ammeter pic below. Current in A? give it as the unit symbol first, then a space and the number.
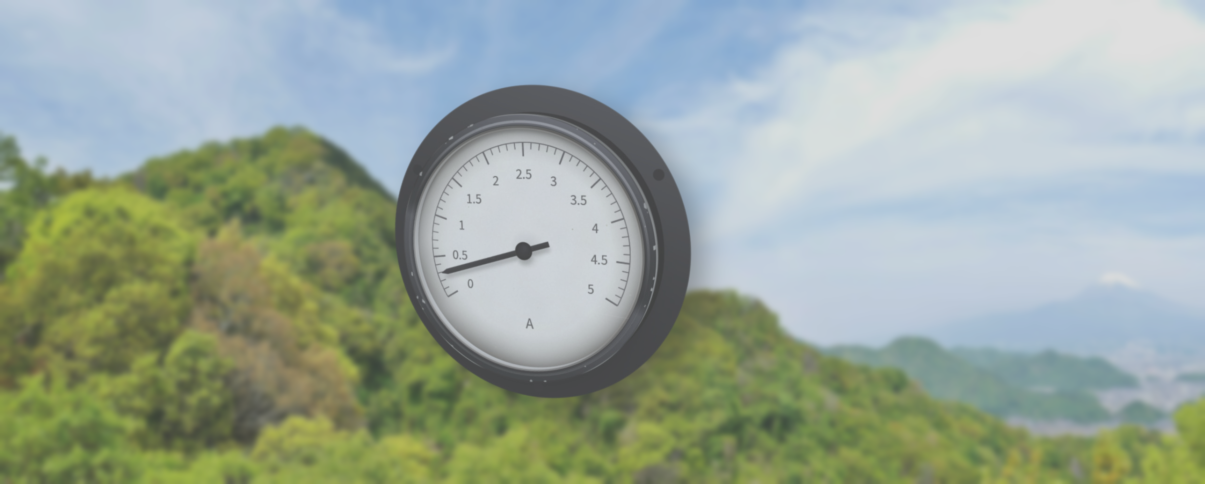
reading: A 0.3
